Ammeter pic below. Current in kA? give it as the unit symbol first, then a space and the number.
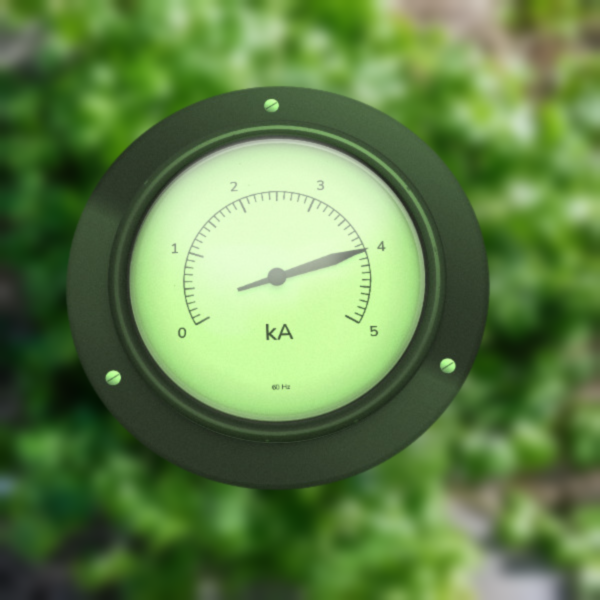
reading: kA 4
